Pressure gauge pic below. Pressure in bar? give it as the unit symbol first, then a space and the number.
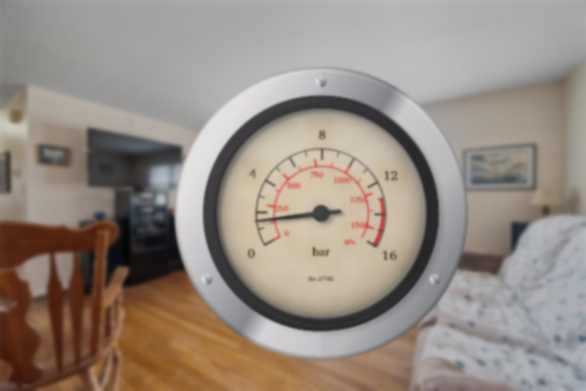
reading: bar 1.5
